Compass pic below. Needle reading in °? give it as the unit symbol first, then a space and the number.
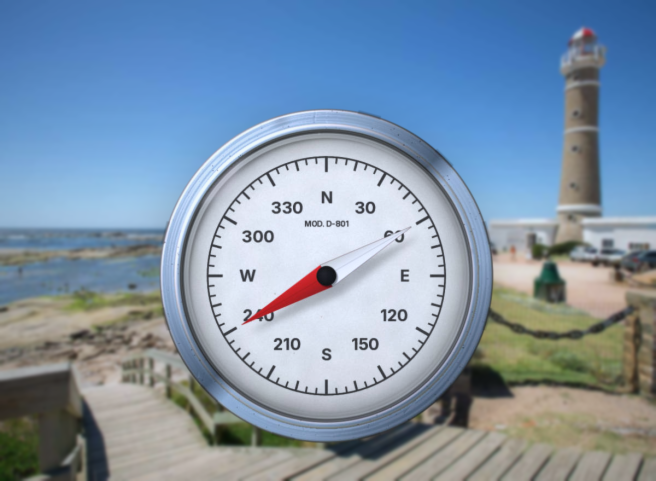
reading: ° 240
